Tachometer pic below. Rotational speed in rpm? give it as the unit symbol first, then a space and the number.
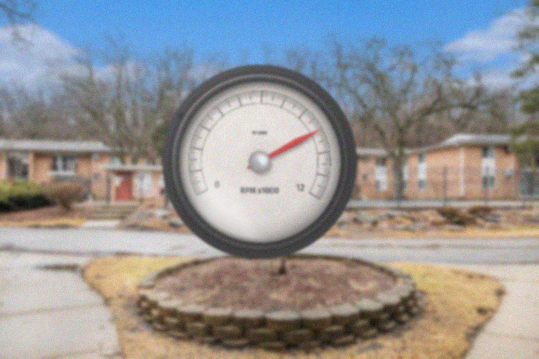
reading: rpm 9000
